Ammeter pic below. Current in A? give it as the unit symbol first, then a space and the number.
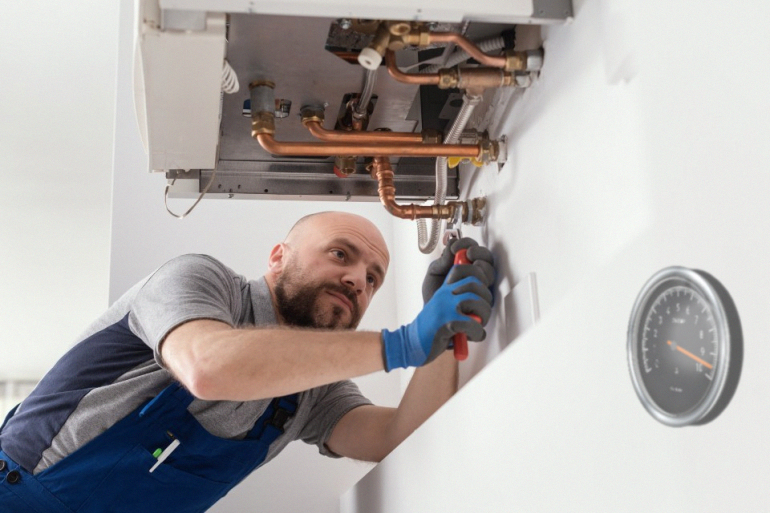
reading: A 9.5
